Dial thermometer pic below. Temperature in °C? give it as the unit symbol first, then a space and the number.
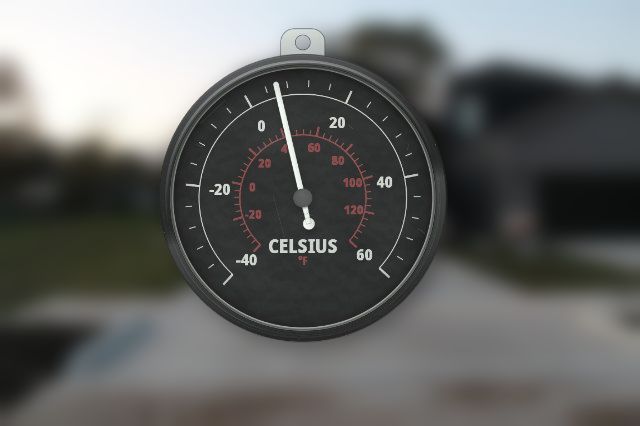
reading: °C 6
